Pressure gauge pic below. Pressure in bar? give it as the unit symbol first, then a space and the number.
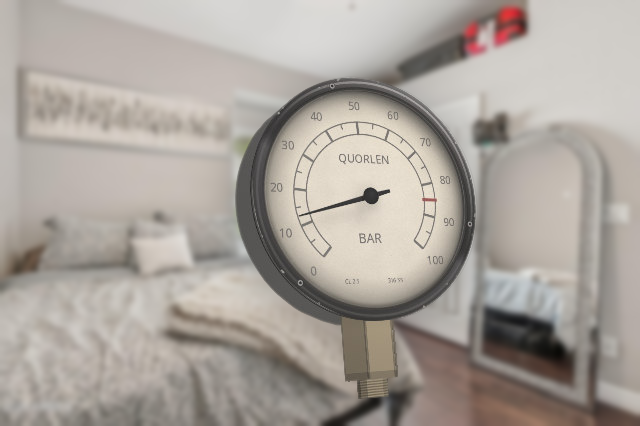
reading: bar 12.5
